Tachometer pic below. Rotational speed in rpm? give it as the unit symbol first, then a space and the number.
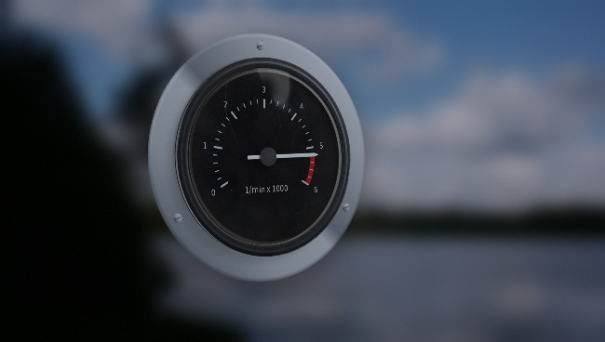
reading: rpm 5200
